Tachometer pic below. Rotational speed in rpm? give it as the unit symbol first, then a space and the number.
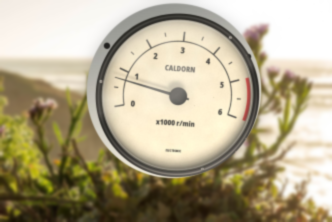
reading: rpm 750
